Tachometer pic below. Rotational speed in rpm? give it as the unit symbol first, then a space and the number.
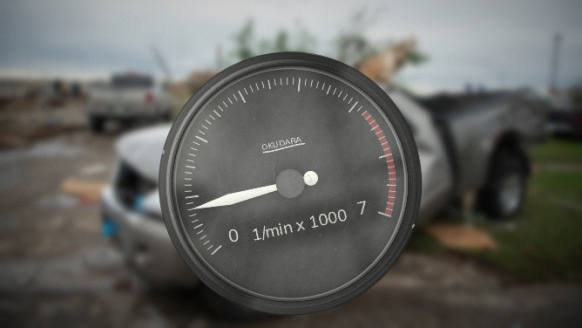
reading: rpm 800
